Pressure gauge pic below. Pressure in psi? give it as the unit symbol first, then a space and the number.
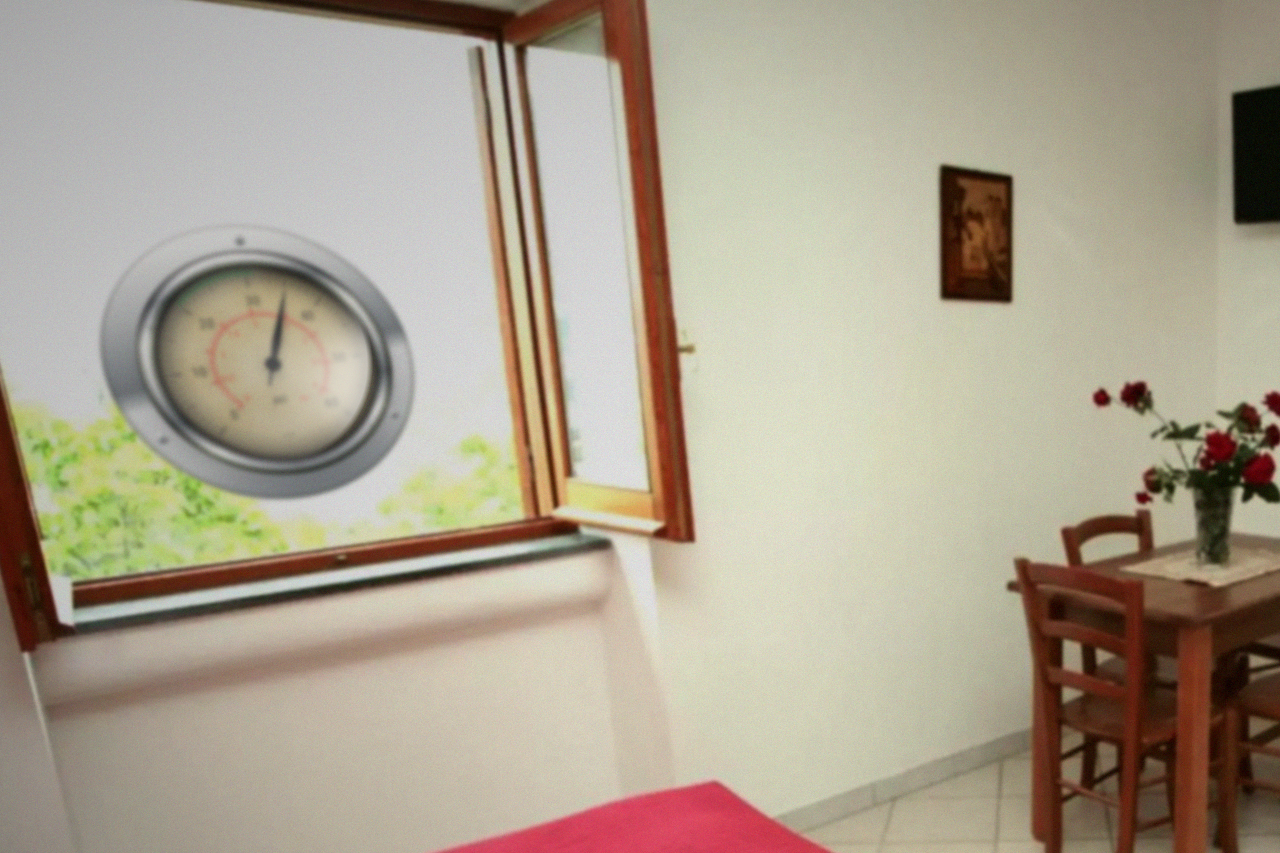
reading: psi 35
